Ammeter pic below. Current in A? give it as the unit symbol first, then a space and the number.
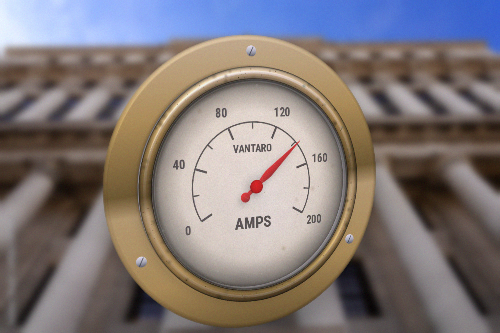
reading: A 140
